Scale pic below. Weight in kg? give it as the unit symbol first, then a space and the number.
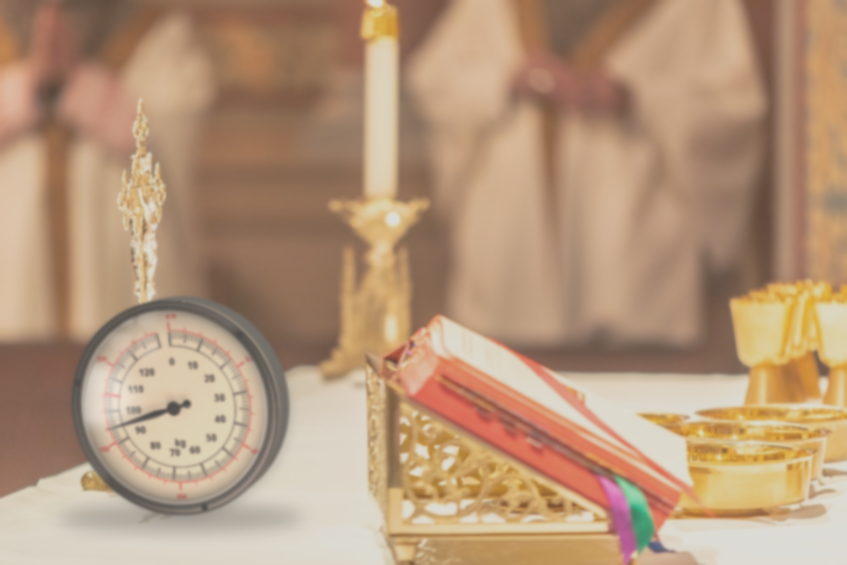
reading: kg 95
